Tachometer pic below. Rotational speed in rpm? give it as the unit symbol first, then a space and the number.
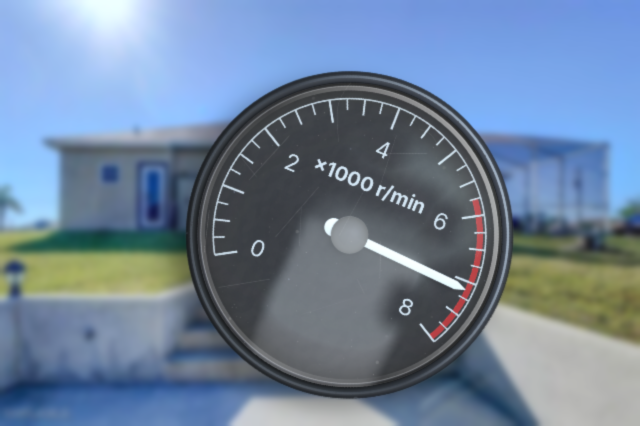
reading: rpm 7125
